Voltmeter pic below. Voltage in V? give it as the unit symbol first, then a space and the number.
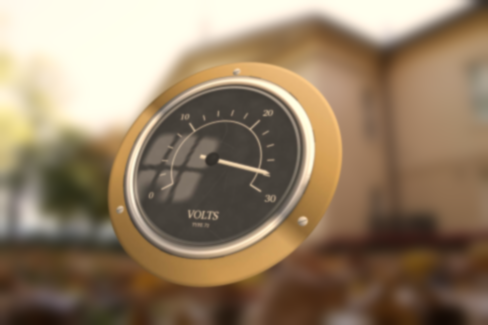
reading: V 28
